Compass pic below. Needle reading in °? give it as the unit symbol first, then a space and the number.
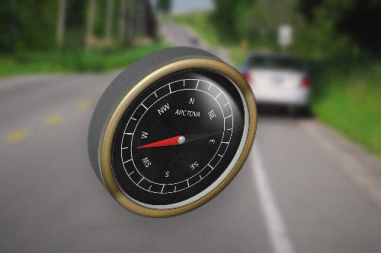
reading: ° 255
